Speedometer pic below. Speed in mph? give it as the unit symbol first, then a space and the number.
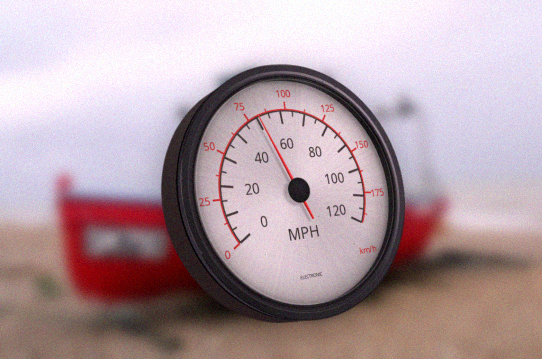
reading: mph 50
